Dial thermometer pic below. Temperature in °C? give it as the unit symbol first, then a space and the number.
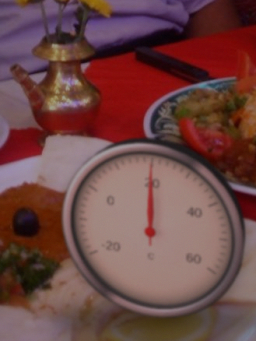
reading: °C 20
